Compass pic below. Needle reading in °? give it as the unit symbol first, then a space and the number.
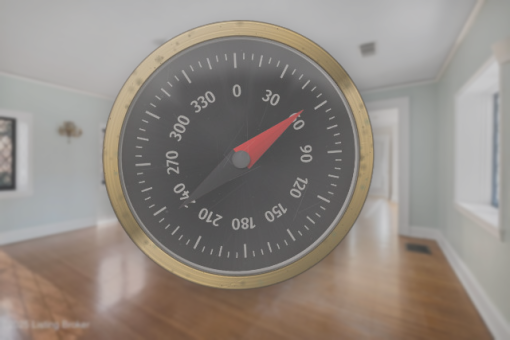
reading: ° 55
